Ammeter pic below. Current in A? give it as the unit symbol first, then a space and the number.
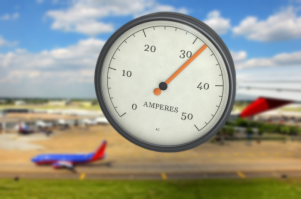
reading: A 32
